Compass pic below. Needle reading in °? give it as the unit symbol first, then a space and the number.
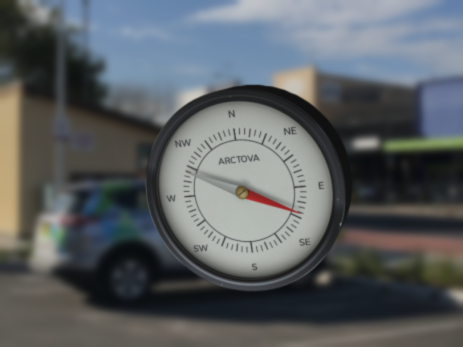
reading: ° 115
